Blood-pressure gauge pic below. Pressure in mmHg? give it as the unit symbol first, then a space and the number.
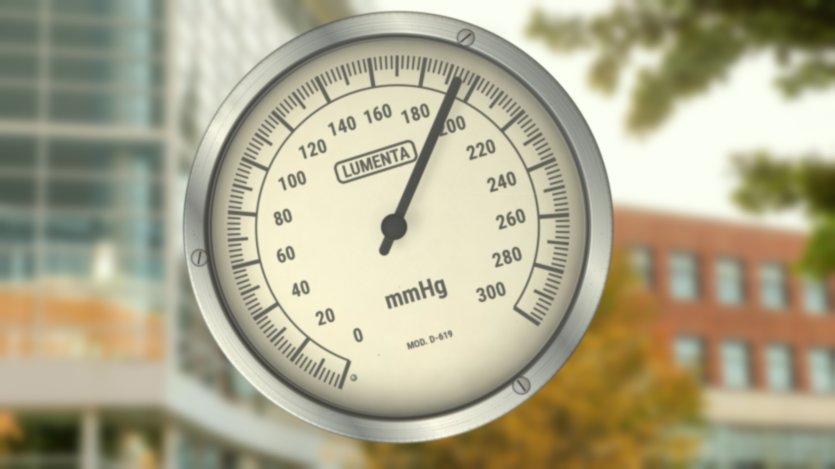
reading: mmHg 194
